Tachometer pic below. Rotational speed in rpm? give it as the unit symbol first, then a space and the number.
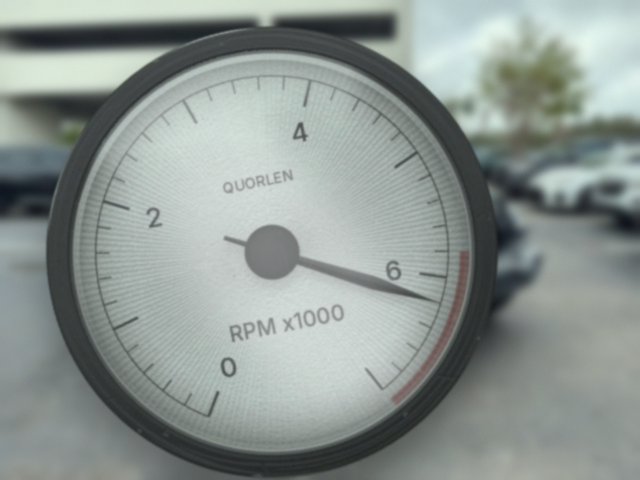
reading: rpm 6200
